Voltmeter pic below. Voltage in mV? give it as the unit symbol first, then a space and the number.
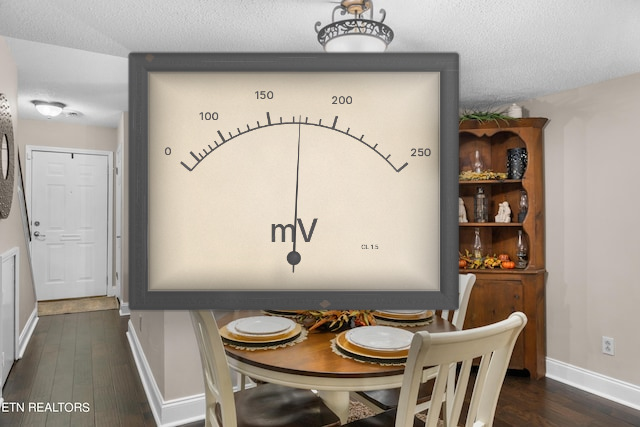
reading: mV 175
